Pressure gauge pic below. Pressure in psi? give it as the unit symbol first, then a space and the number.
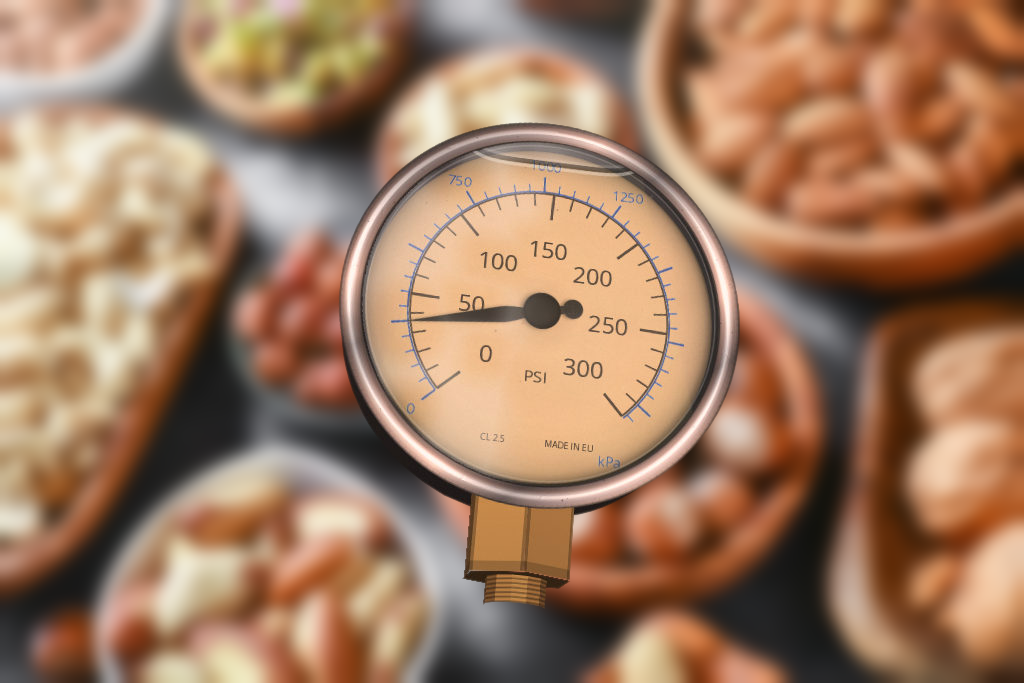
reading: psi 35
